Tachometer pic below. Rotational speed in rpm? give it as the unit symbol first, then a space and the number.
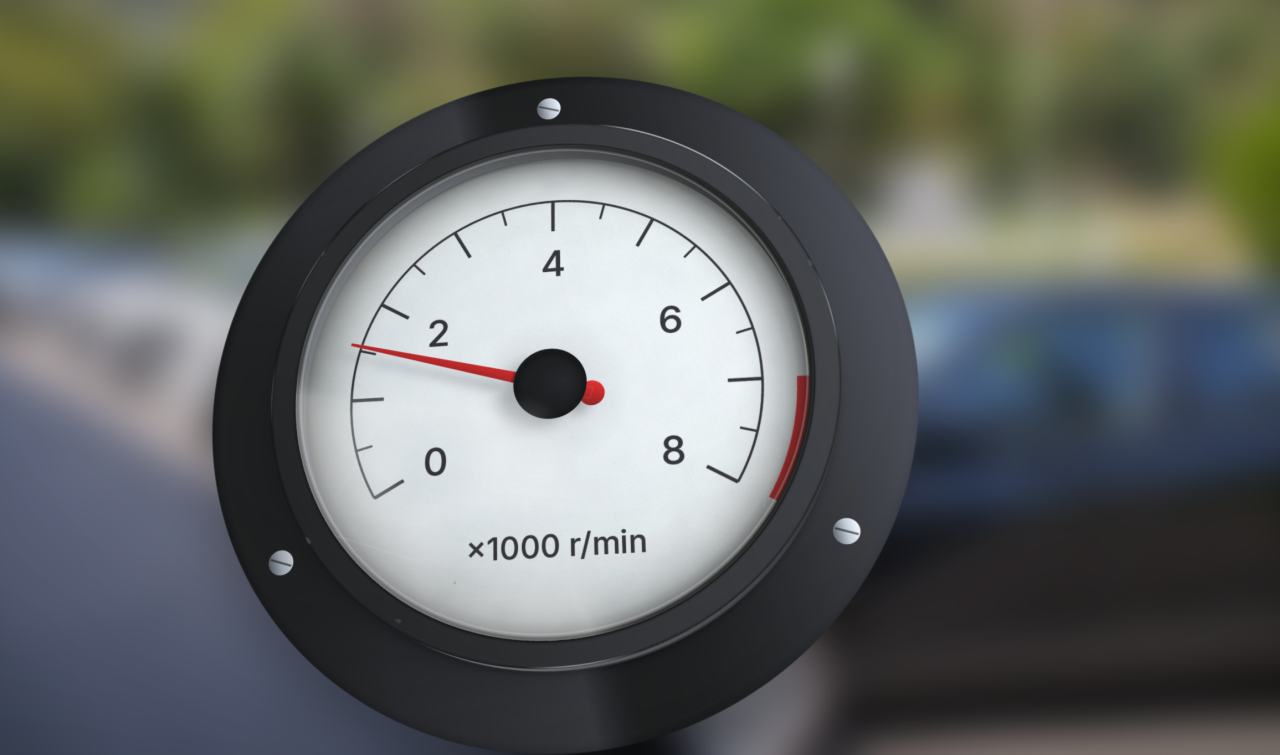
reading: rpm 1500
